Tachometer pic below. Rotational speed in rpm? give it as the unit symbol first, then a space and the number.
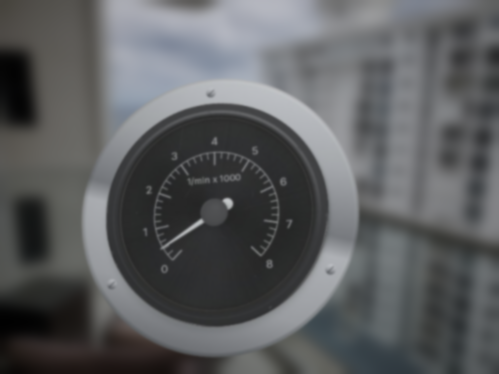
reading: rpm 400
